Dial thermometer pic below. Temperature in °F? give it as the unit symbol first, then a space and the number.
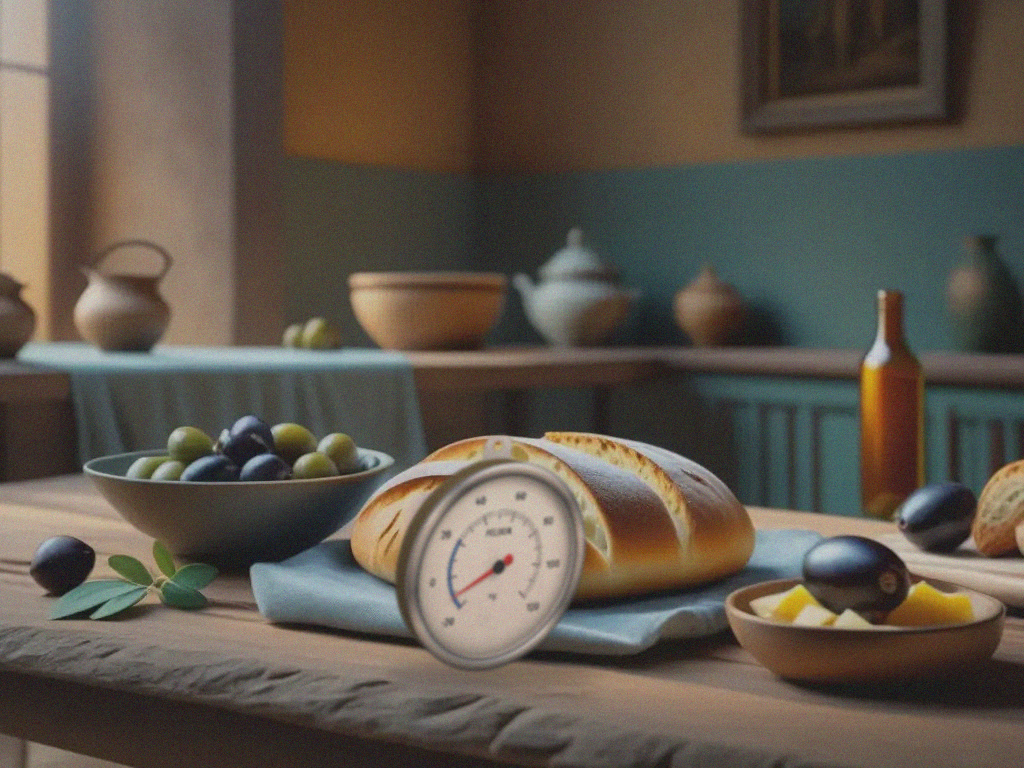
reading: °F -10
